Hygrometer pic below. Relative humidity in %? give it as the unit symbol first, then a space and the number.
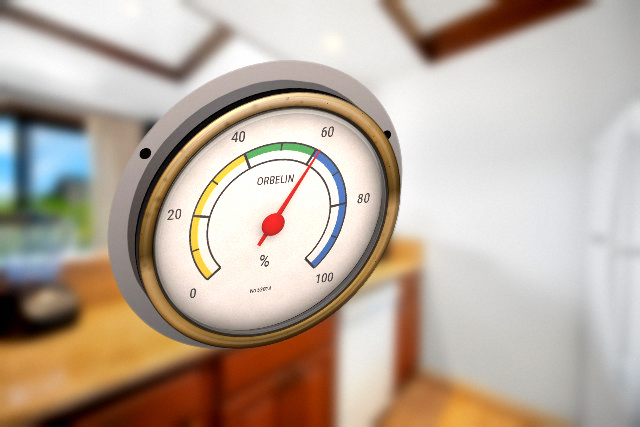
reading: % 60
